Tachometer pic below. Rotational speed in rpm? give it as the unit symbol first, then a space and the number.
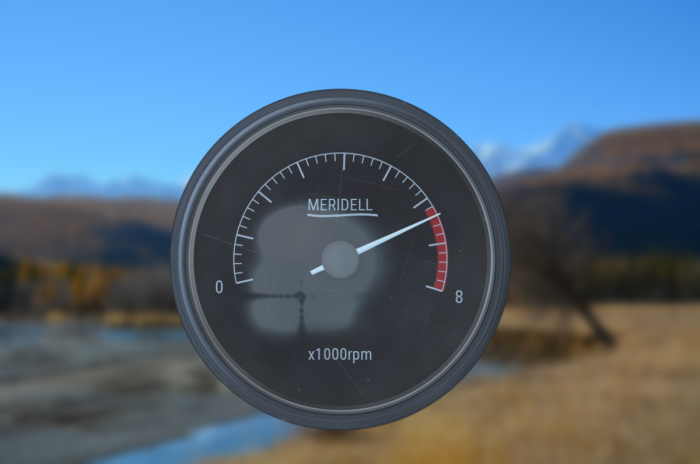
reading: rpm 6400
